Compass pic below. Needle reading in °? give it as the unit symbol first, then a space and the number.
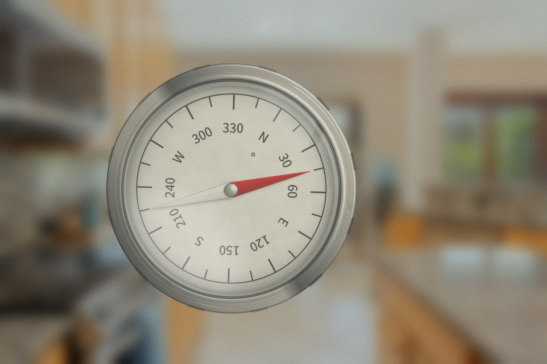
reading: ° 45
